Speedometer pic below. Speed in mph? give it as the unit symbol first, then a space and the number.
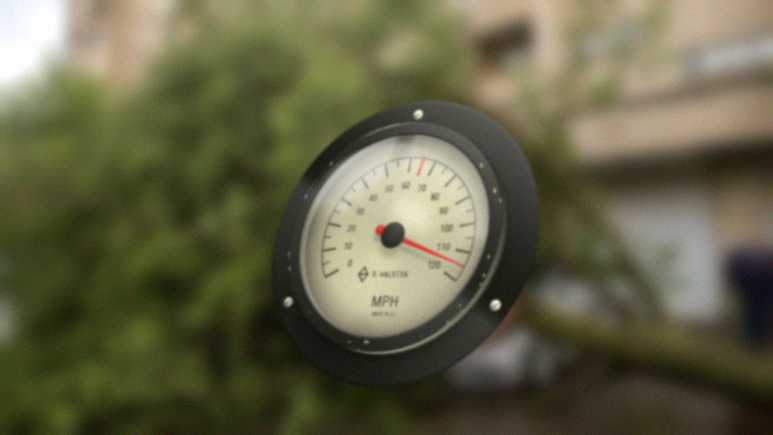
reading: mph 115
